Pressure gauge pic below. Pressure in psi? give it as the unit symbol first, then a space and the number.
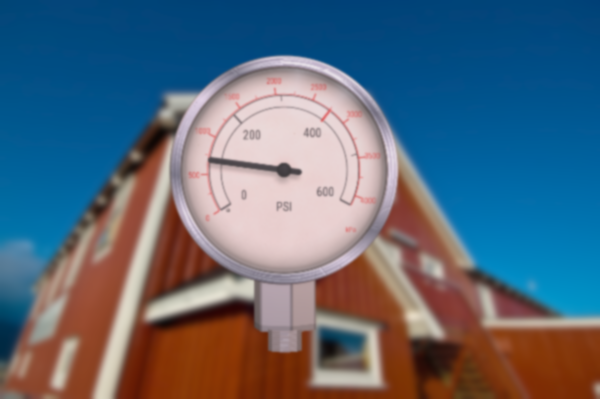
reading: psi 100
